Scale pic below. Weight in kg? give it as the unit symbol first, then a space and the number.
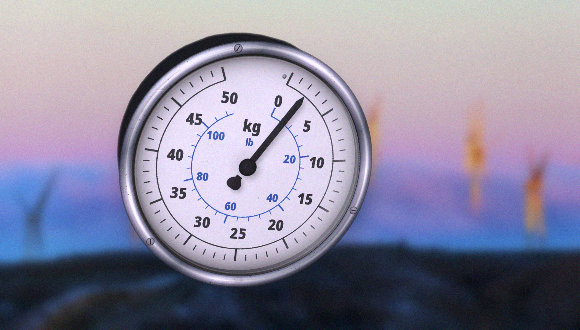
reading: kg 2
